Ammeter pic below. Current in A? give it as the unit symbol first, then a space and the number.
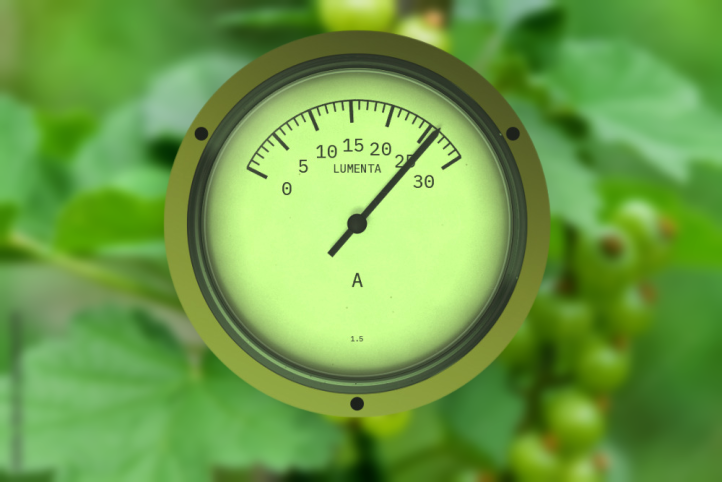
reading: A 26
